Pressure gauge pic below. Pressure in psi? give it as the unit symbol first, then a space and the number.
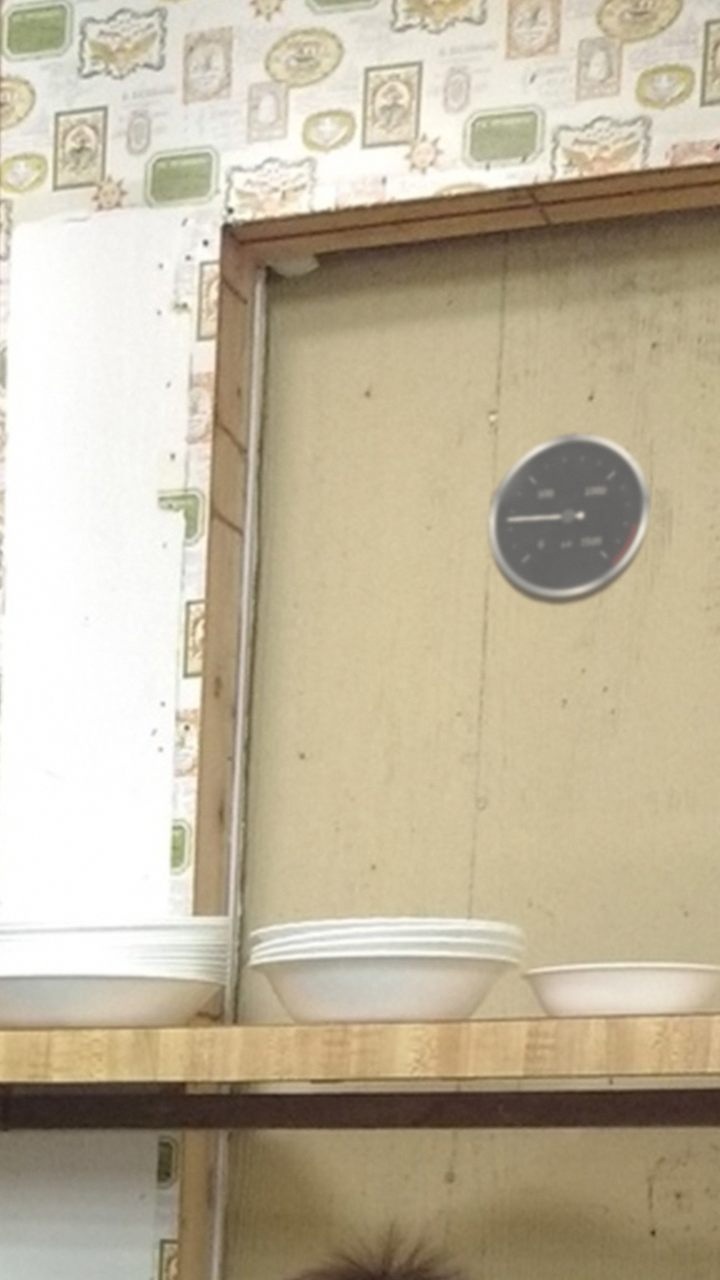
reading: psi 250
